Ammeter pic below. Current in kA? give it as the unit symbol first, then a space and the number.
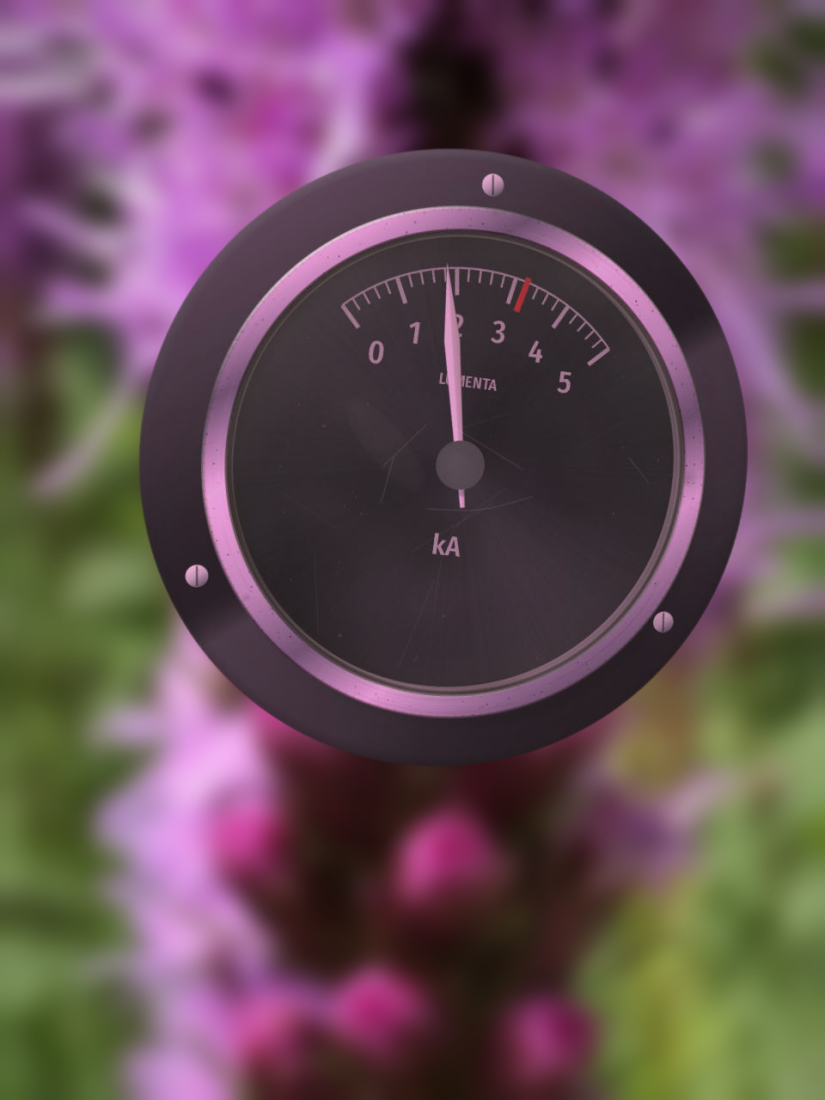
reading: kA 1.8
